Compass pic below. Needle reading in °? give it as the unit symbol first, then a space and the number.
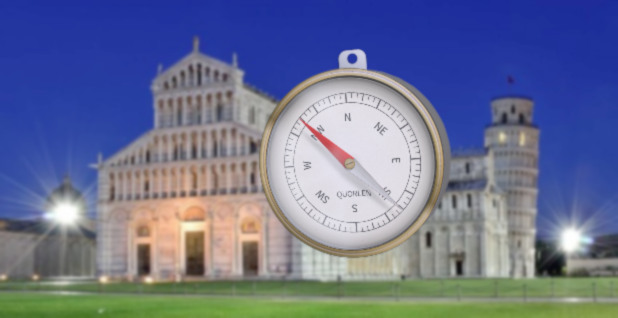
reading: ° 315
